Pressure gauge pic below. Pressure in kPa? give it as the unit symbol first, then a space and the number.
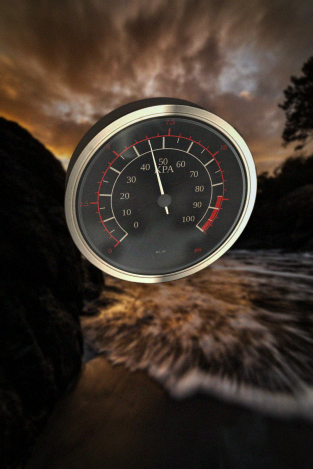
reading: kPa 45
